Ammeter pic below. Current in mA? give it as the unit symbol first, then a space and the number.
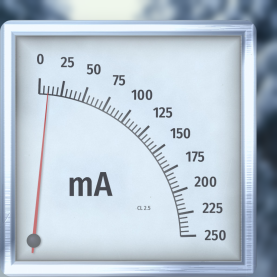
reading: mA 10
